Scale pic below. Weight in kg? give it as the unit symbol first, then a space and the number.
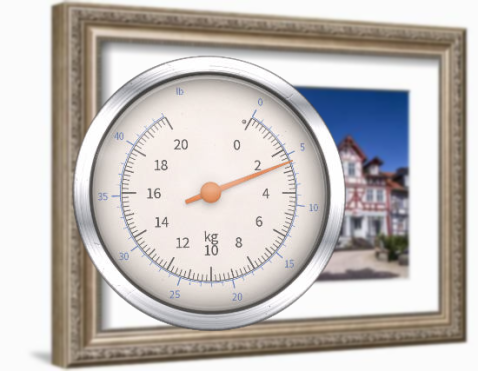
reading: kg 2.6
